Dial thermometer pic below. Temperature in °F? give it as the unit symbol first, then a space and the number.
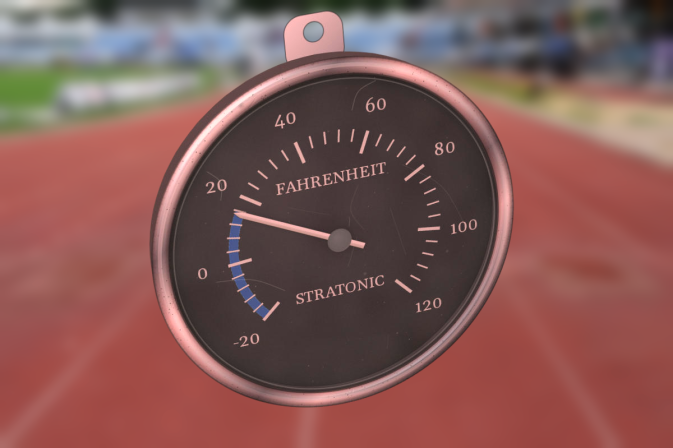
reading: °F 16
